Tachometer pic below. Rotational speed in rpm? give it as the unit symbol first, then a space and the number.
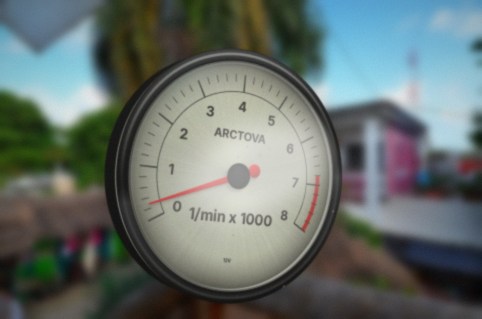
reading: rpm 300
